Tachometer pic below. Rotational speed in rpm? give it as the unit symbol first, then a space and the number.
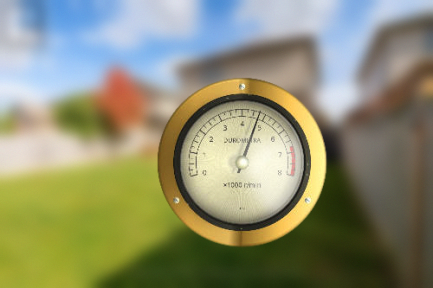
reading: rpm 4750
